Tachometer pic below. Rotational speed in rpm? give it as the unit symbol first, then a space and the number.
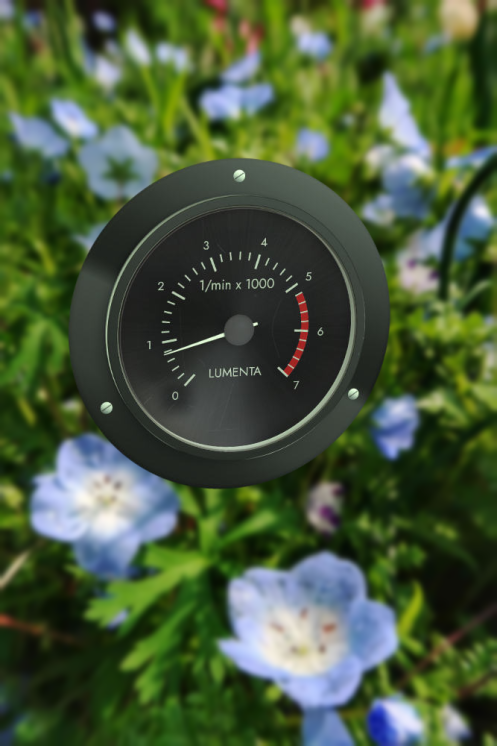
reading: rpm 800
